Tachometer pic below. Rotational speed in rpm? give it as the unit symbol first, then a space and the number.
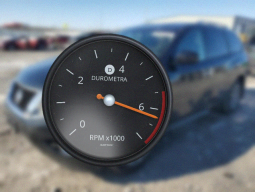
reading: rpm 6250
